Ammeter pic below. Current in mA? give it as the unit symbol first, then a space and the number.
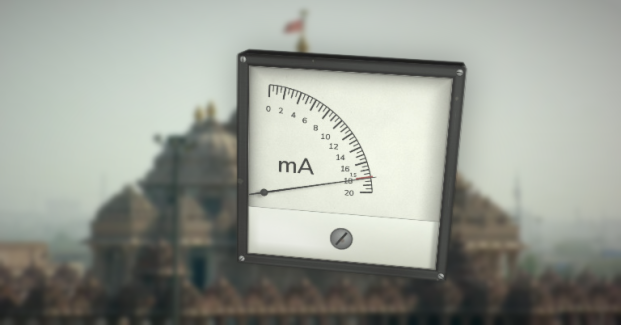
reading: mA 18
